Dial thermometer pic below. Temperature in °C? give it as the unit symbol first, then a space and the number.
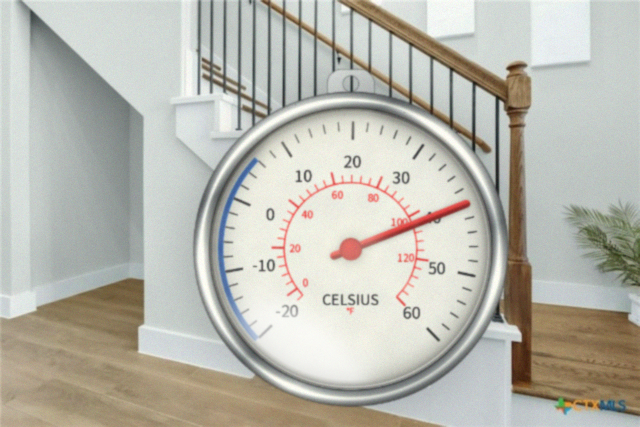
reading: °C 40
